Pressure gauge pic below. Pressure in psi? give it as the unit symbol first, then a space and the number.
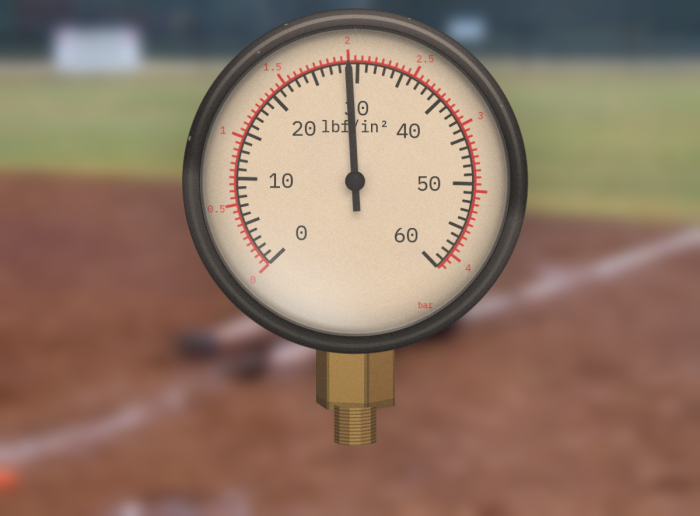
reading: psi 29
